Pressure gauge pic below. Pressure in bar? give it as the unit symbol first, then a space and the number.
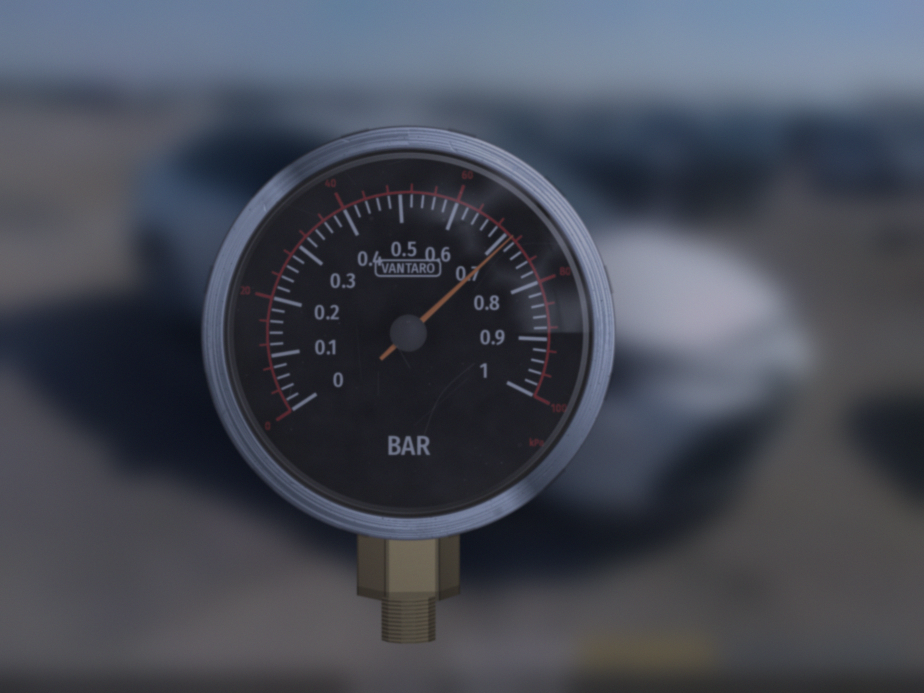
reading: bar 0.71
